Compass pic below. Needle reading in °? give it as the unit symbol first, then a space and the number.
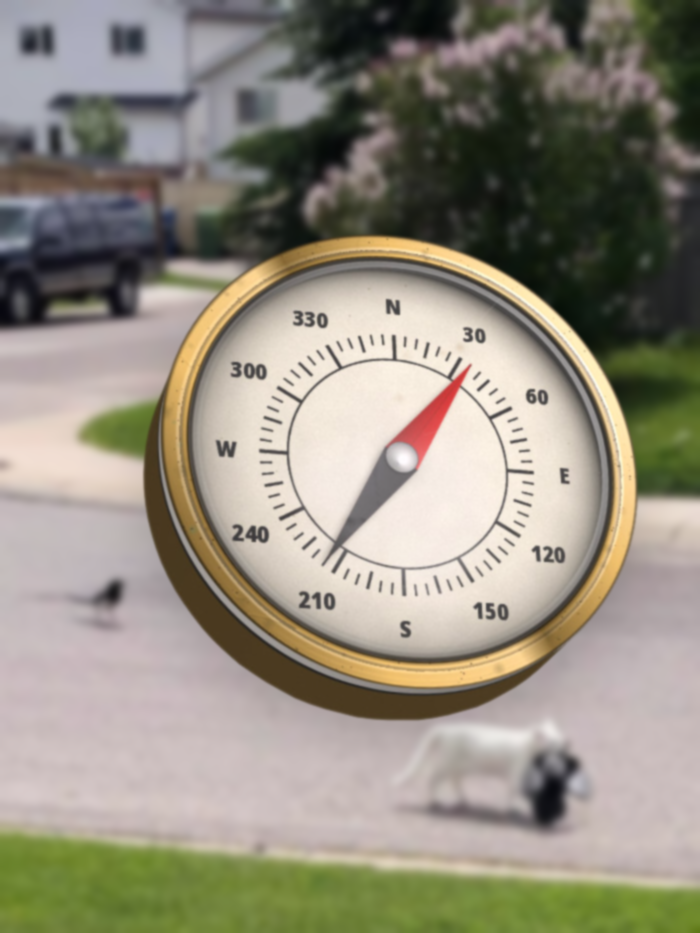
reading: ° 35
